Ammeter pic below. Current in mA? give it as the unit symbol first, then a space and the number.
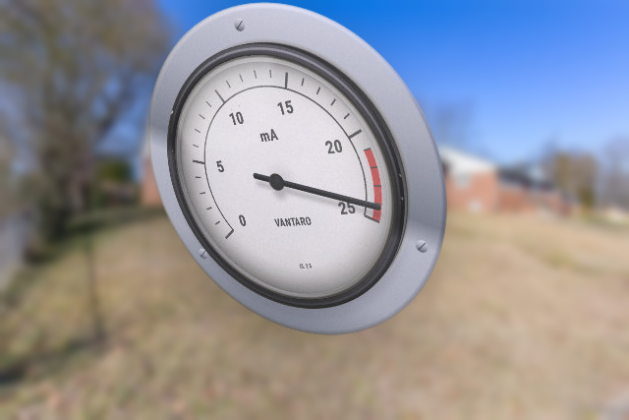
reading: mA 24
